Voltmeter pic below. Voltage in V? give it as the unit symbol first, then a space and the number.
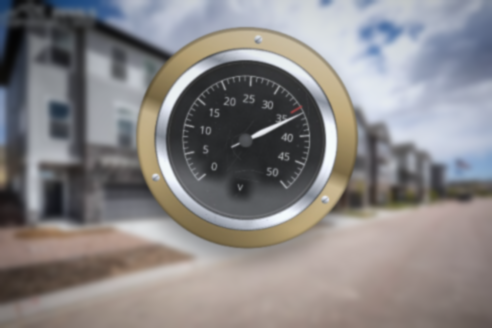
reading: V 36
